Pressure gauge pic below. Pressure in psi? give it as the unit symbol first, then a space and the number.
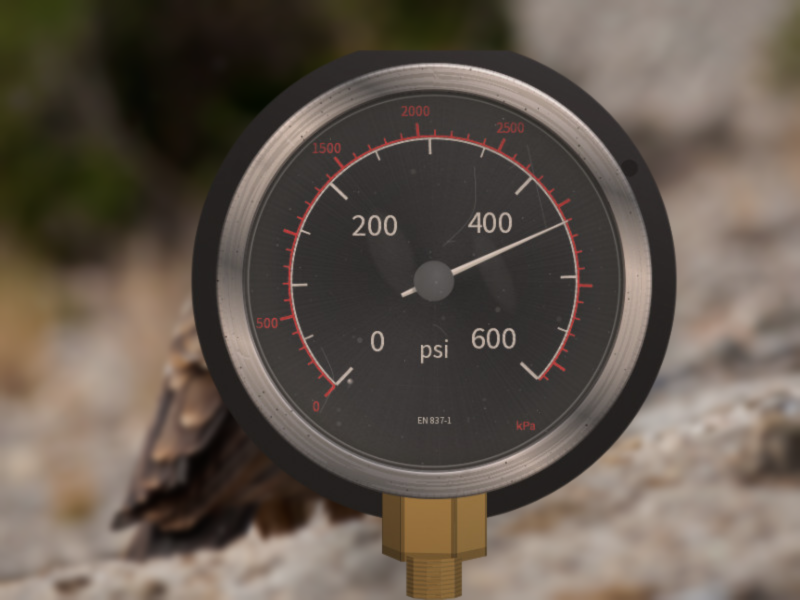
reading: psi 450
